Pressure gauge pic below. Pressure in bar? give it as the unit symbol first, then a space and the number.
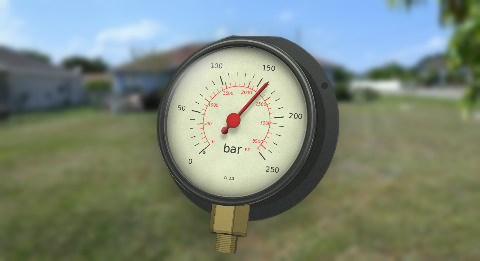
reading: bar 160
